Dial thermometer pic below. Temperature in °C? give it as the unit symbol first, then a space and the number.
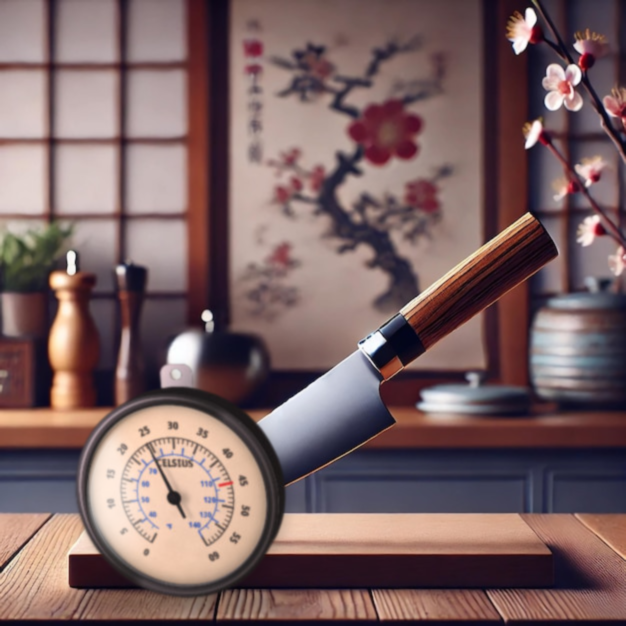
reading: °C 25
